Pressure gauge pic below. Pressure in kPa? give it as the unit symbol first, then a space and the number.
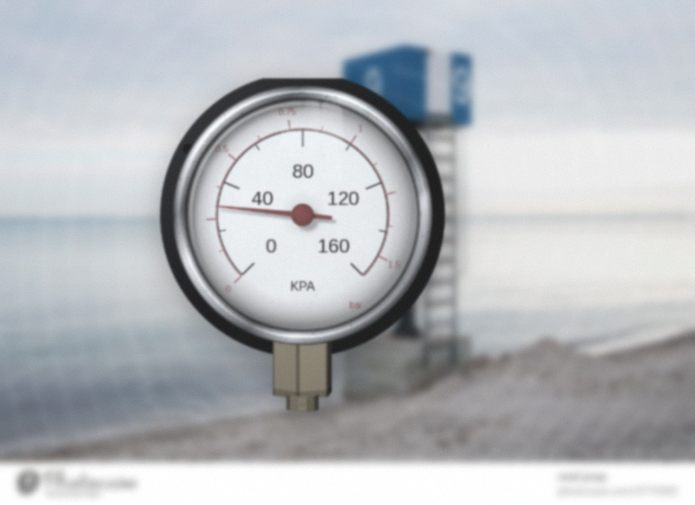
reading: kPa 30
